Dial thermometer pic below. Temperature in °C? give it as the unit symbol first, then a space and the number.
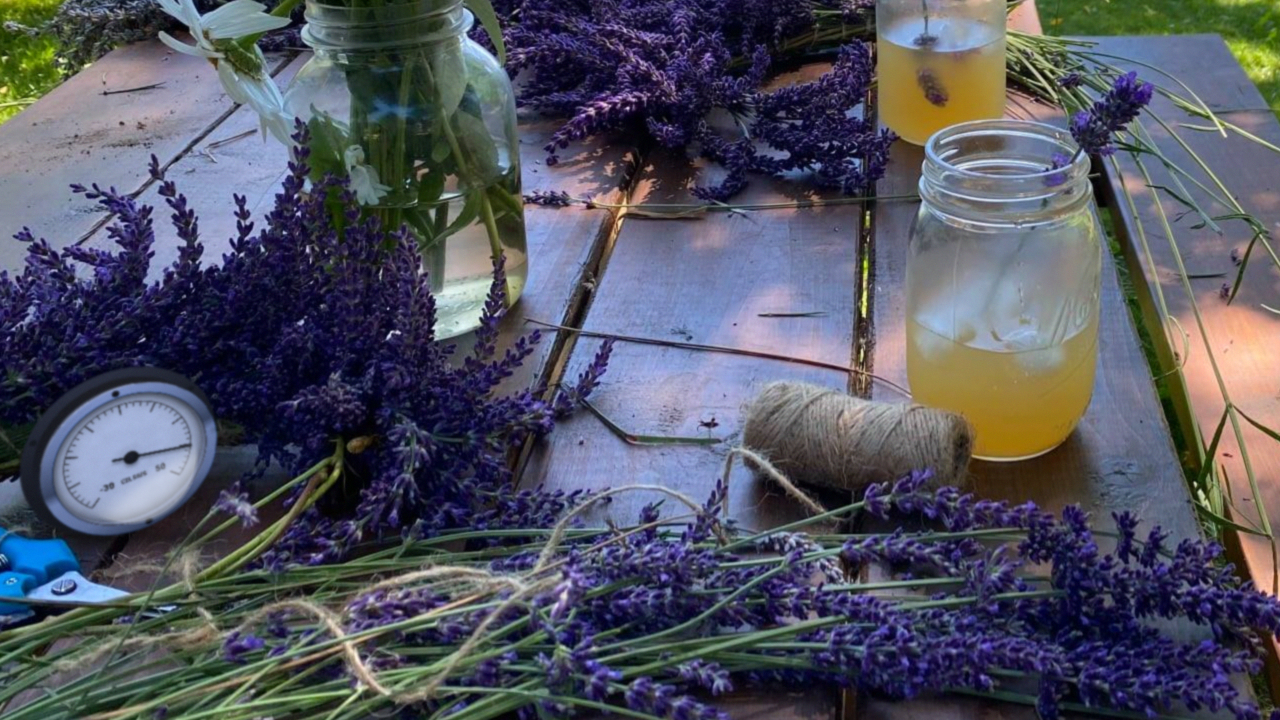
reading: °C 40
